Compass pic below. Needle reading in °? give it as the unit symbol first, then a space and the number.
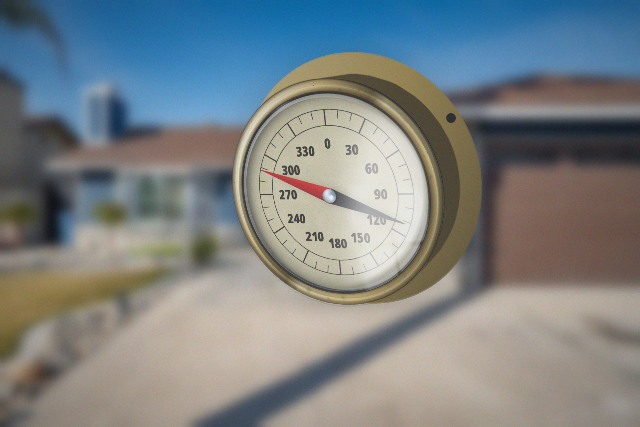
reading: ° 290
